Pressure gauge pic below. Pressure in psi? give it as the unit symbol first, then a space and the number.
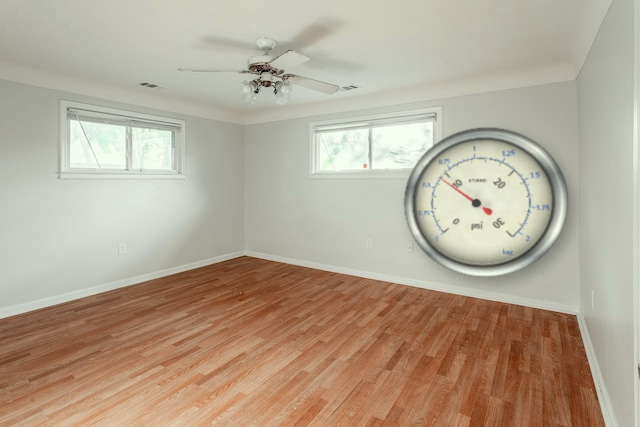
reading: psi 9
